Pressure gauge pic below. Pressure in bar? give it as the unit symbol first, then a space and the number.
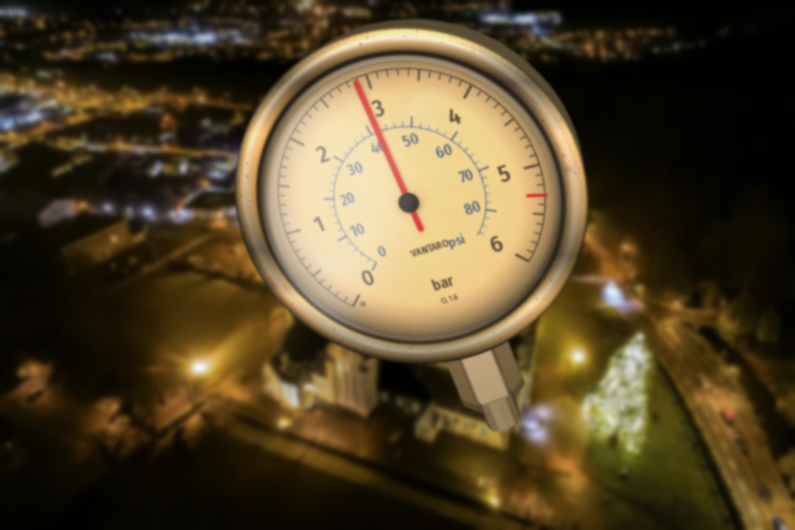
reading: bar 2.9
